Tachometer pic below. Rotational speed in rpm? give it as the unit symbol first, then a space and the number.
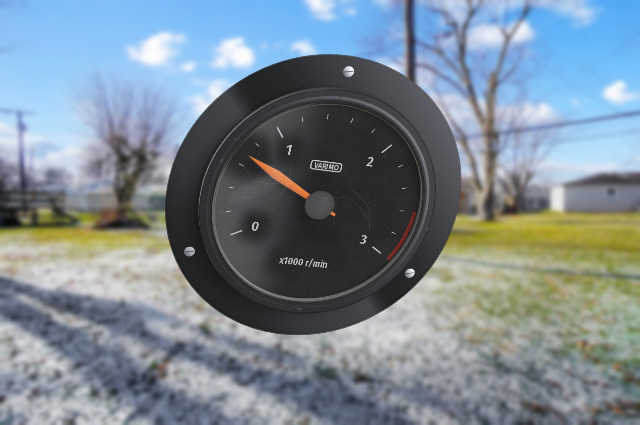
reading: rpm 700
